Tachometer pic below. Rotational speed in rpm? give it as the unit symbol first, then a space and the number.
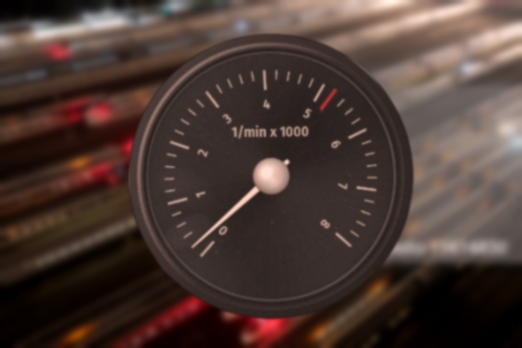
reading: rpm 200
